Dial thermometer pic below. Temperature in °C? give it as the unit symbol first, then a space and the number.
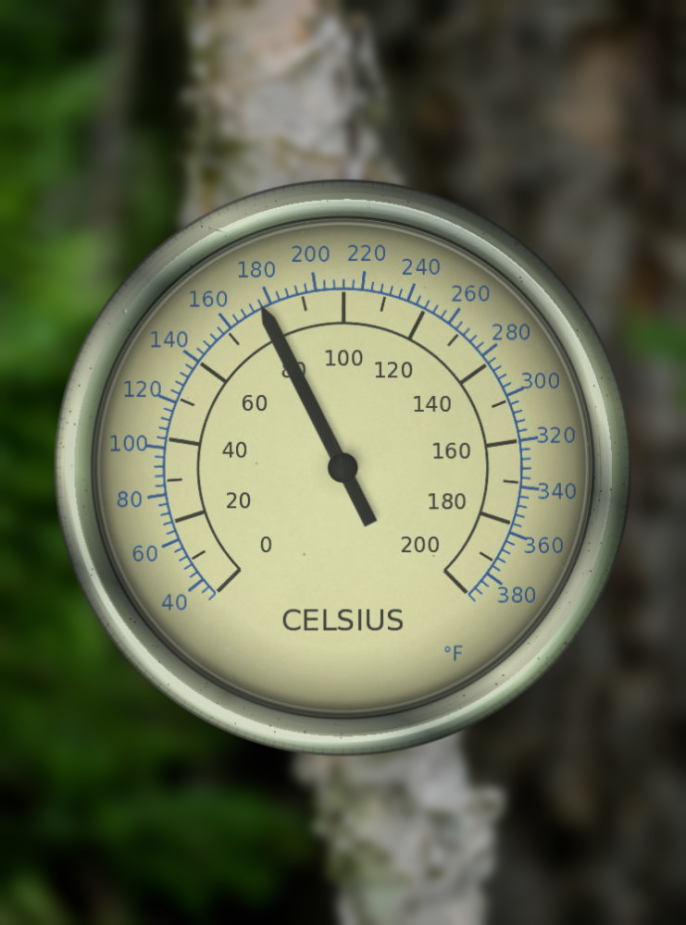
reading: °C 80
